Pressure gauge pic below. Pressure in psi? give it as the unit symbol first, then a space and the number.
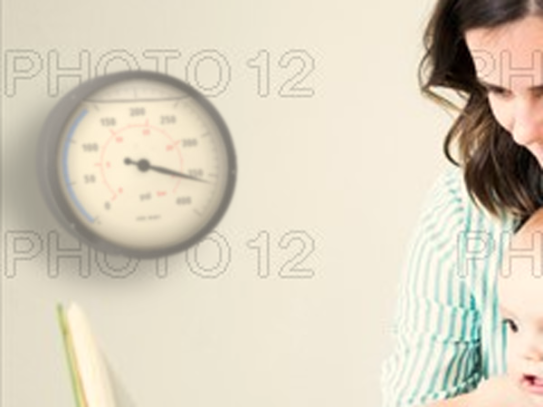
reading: psi 360
